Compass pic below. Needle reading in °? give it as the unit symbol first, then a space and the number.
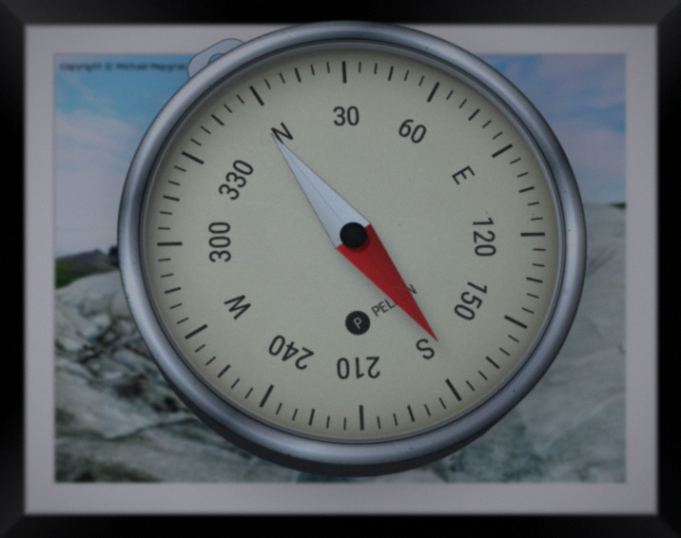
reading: ° 175
